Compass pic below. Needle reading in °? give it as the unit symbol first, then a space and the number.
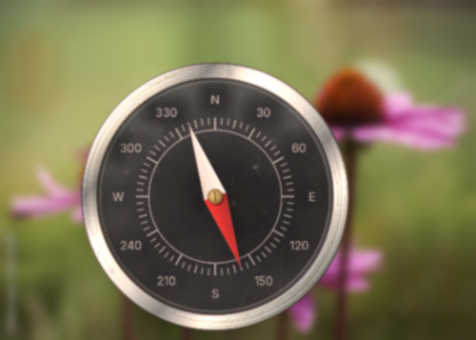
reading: ° 160
